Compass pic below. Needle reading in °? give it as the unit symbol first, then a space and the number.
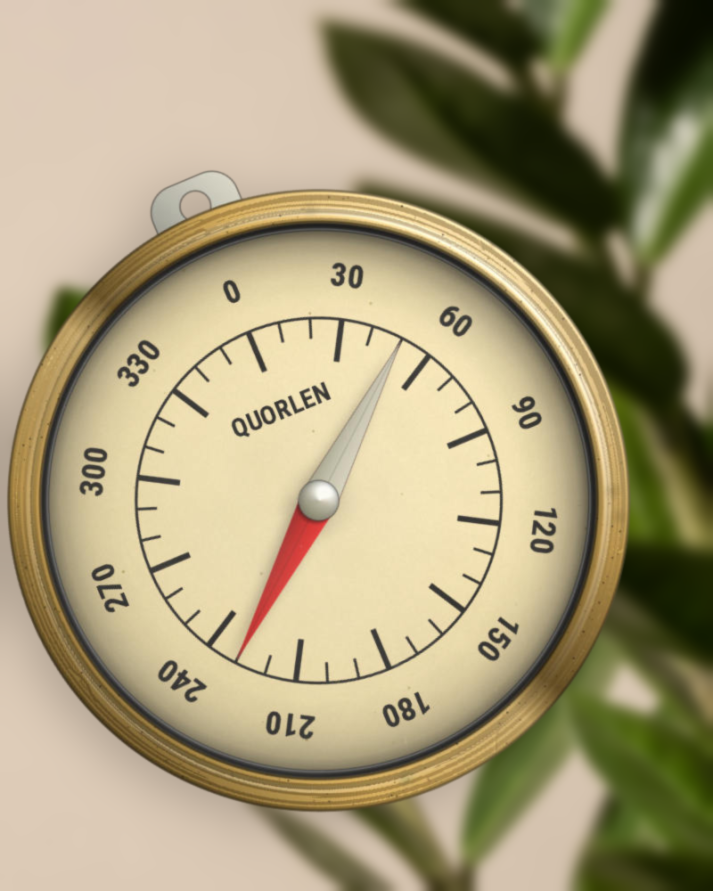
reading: ° 230
